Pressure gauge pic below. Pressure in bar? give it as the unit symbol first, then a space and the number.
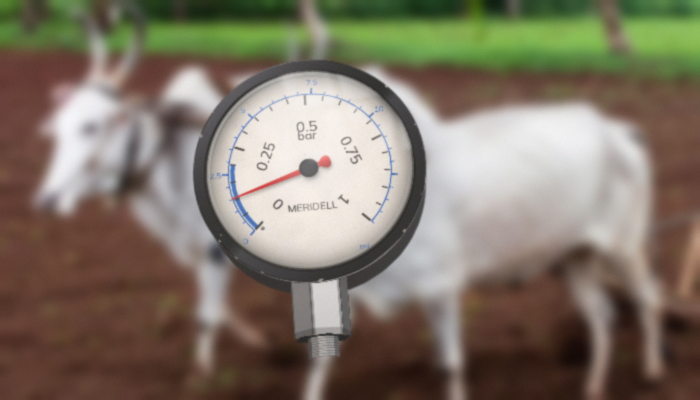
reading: bar 0.1
